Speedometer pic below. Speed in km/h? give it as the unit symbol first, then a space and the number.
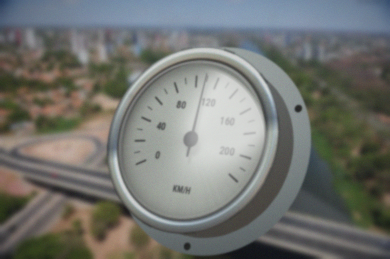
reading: km/h 110
